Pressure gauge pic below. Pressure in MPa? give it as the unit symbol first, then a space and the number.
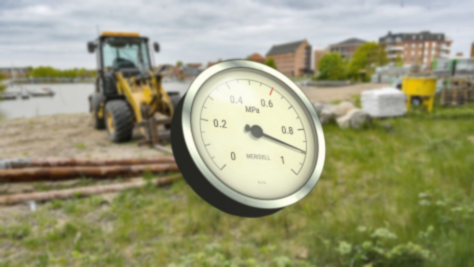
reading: MPa 0.9
